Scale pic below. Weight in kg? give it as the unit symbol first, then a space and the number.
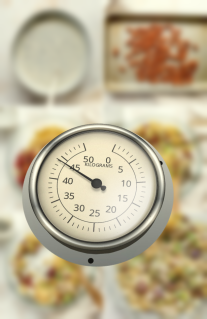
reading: kg 44
